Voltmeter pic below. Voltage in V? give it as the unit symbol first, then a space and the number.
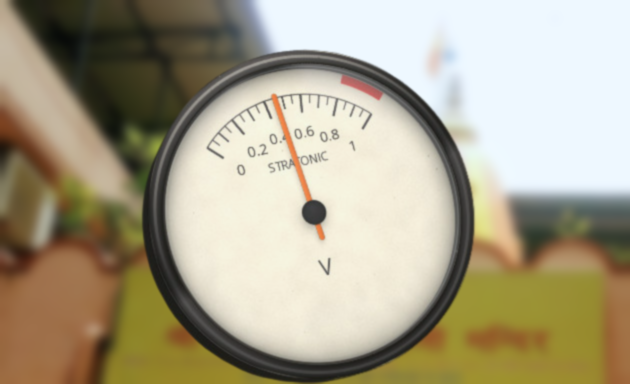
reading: V 0.45
